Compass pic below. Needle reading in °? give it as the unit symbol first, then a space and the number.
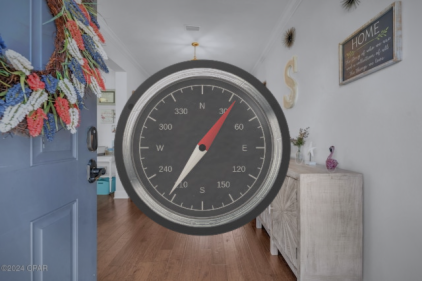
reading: ° 35
